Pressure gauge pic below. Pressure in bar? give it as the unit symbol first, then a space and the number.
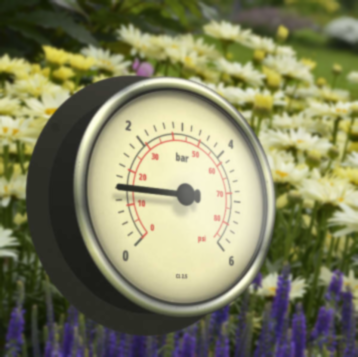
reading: bar 1
